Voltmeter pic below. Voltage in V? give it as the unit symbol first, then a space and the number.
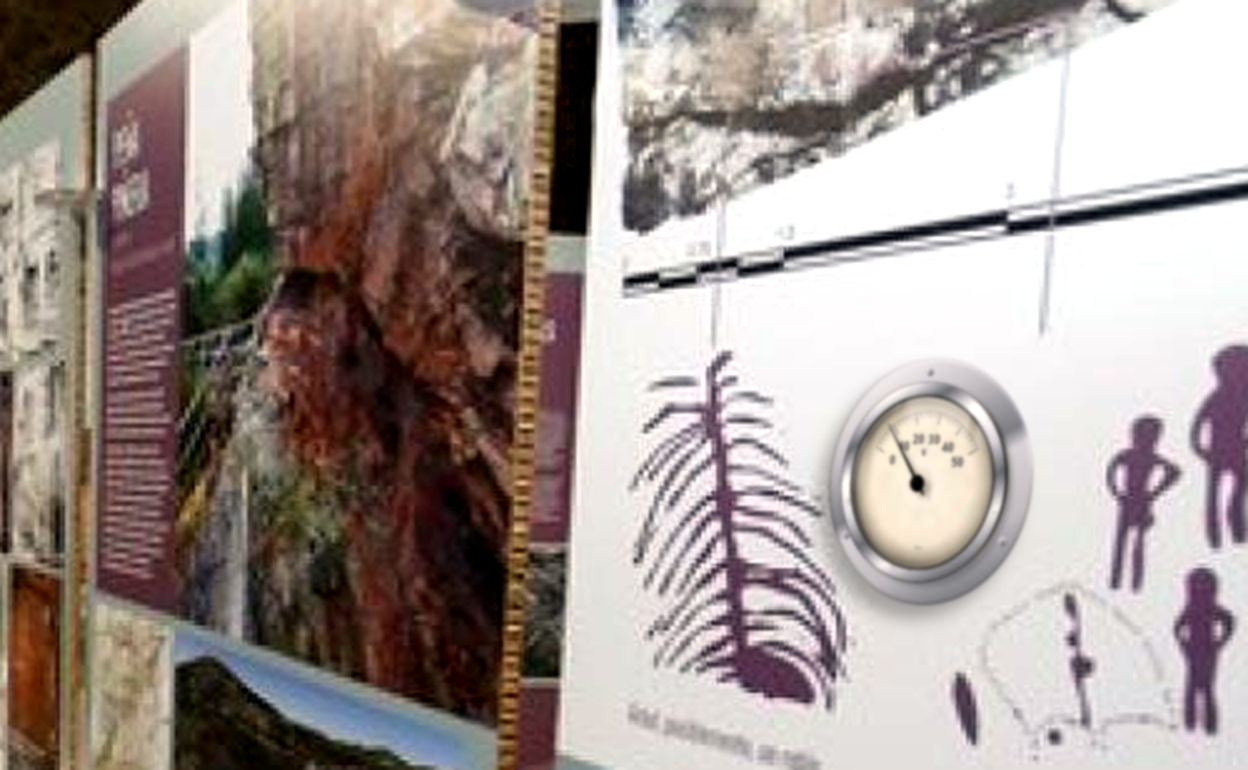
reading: V 10
